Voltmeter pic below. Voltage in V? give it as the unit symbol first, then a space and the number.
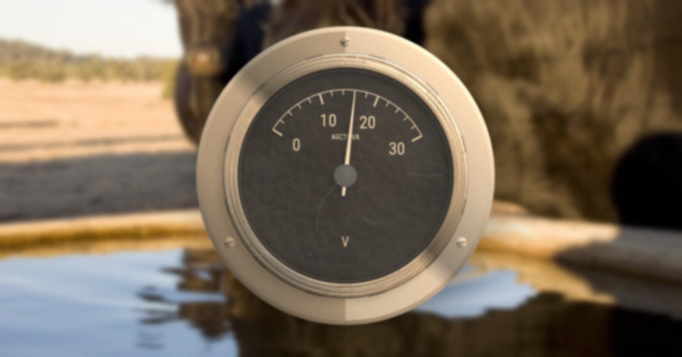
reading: V 16
